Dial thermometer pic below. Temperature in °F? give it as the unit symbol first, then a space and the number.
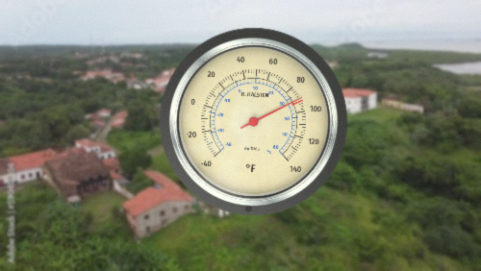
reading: °F 90
